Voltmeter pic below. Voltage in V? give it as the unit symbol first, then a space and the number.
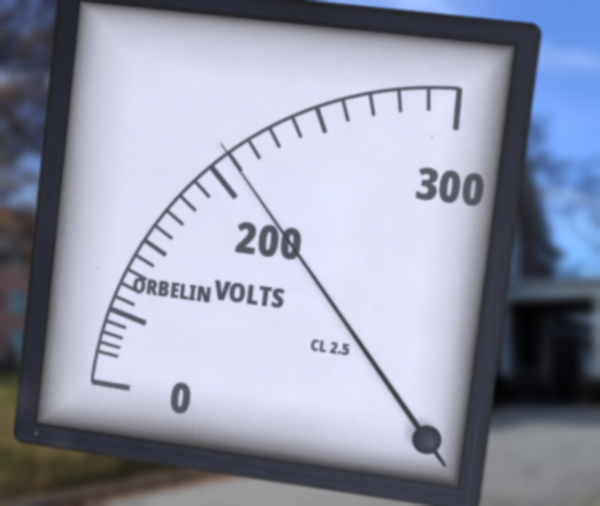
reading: V 210
